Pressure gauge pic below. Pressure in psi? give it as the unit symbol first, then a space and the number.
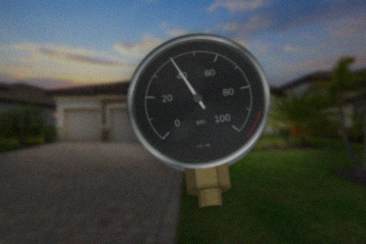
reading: psi 40
